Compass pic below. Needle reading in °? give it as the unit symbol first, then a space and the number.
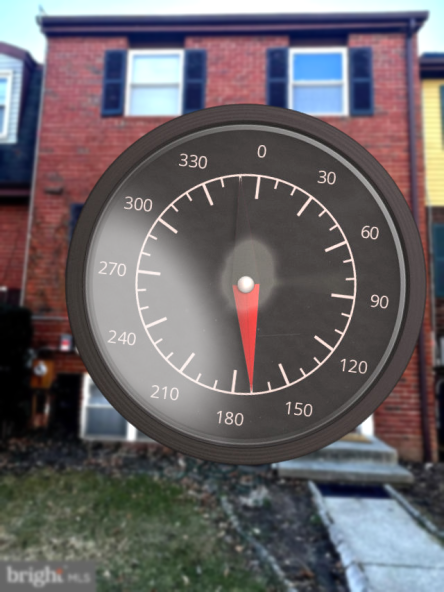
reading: ° 170
